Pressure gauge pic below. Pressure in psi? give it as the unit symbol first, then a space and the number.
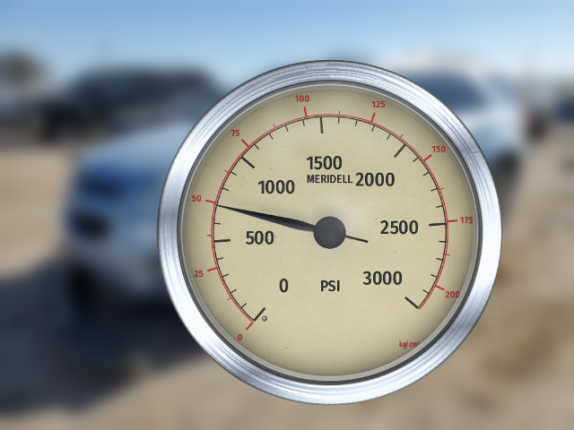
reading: psi 700
